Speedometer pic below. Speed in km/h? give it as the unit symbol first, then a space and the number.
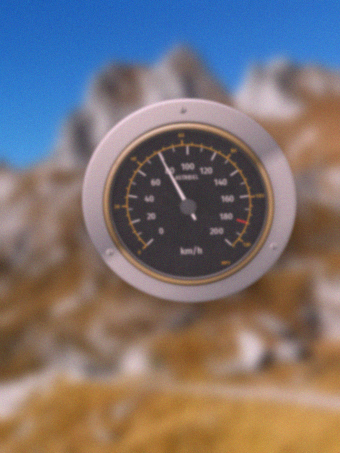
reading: km/h 80
